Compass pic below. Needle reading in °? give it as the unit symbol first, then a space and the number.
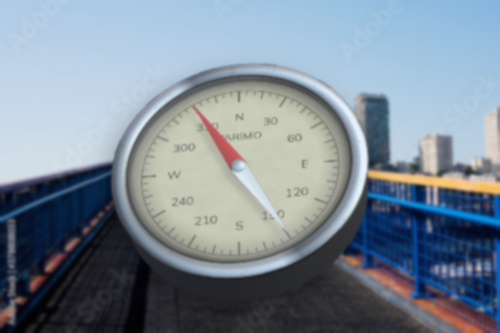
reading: ° 330
